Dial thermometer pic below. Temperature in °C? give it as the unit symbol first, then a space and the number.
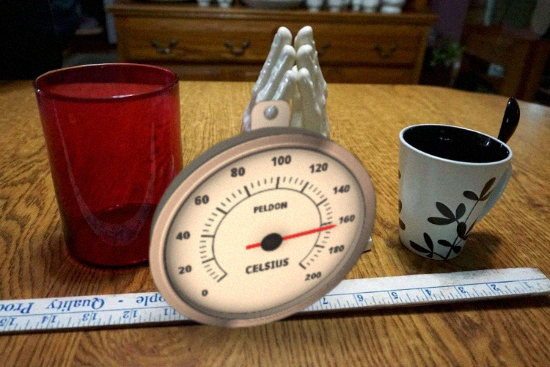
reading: °C 160
